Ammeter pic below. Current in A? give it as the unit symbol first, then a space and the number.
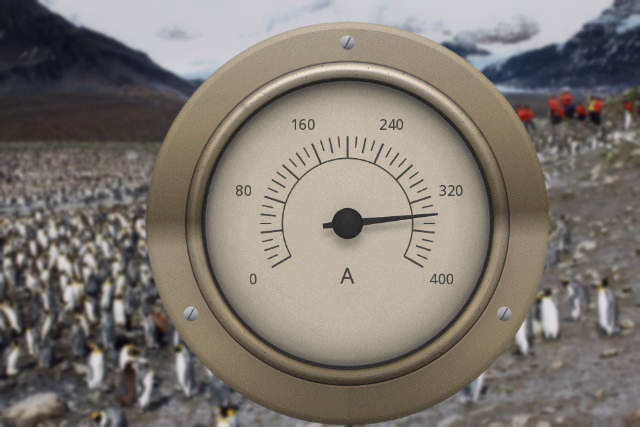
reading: A 340
